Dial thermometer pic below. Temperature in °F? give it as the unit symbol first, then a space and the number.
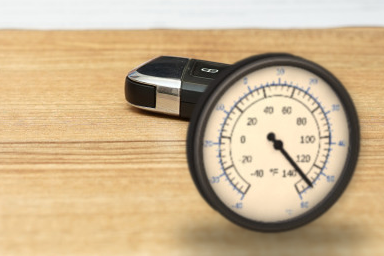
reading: °F 132
